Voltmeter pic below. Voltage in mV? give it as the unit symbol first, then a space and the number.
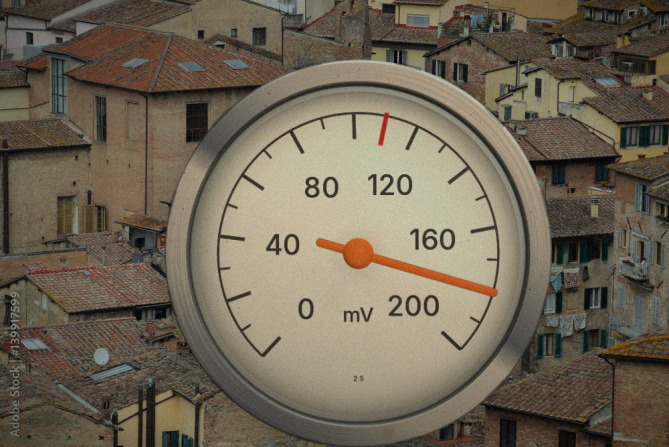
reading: mV 180
